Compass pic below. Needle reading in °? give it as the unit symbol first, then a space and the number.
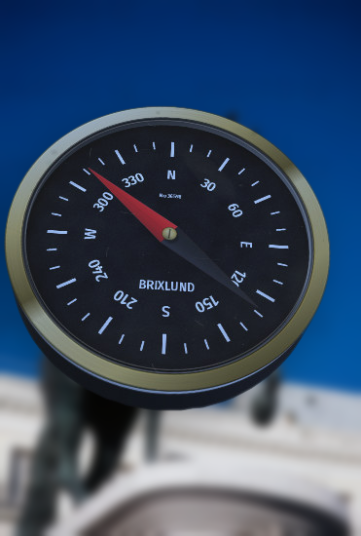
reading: ° 310
